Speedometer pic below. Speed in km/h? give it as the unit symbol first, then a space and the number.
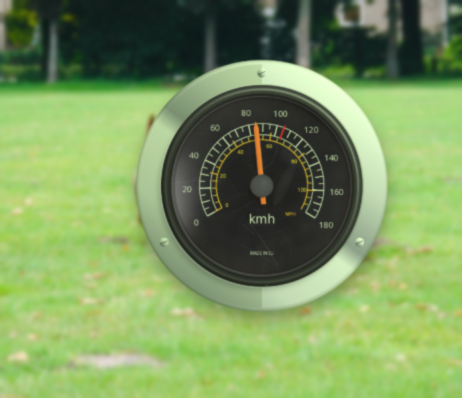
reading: km/h 85
